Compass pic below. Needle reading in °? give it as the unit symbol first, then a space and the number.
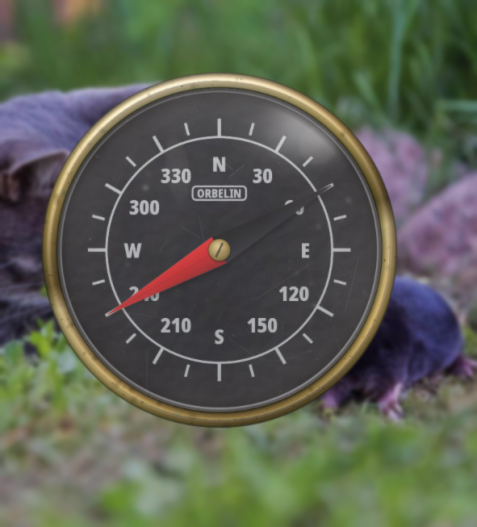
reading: ° 240
